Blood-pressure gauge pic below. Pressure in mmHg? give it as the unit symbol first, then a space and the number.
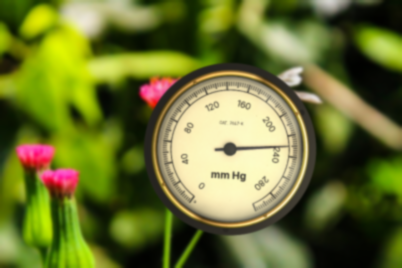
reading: mmHg 230
